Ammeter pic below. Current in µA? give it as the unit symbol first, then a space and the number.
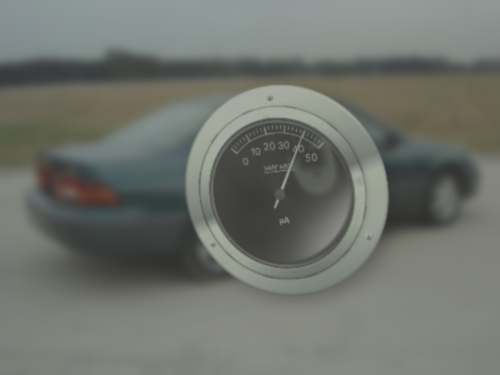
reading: µA 40
